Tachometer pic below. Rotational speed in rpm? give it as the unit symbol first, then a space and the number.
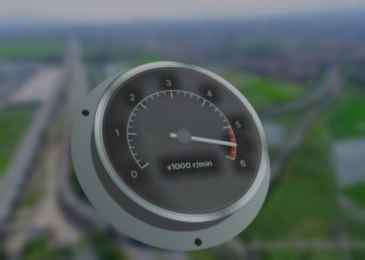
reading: rpm 5600
